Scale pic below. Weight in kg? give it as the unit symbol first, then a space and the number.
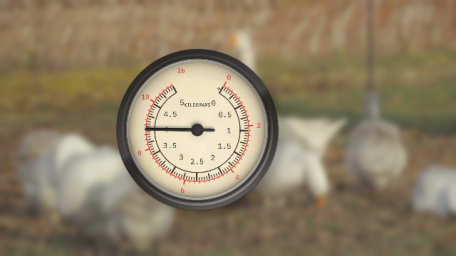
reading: kg 4
